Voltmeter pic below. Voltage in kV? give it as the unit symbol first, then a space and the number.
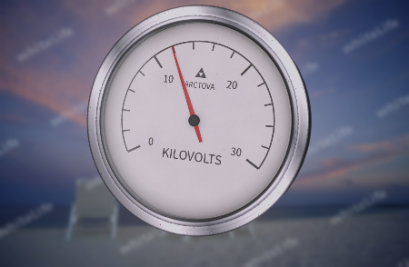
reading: kV 12
